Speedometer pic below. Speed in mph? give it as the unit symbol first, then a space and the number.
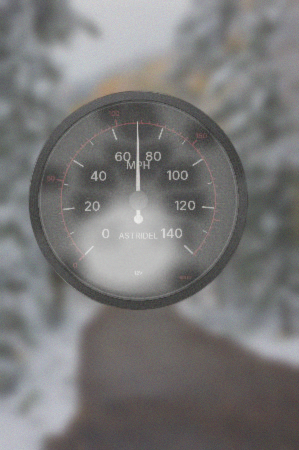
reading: mph 70
